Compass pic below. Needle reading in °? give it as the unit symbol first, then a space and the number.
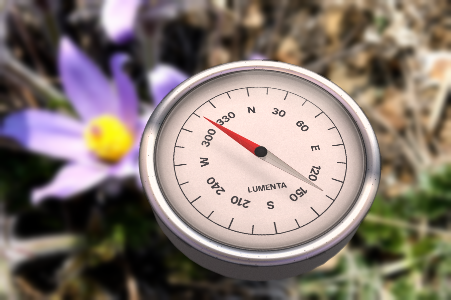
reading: ° 315
